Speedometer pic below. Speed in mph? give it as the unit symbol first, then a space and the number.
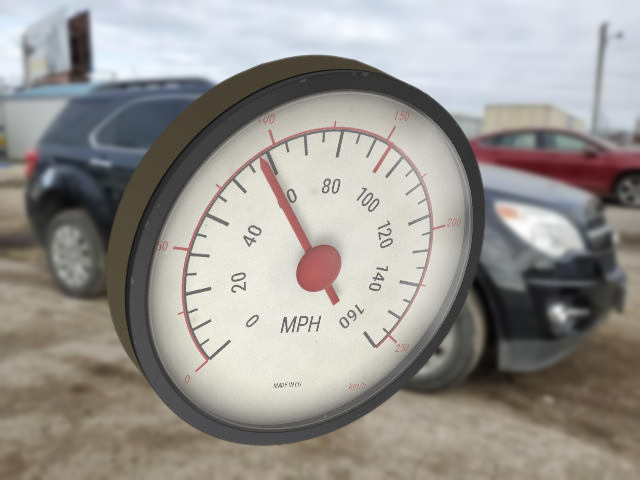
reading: mph 57.5
